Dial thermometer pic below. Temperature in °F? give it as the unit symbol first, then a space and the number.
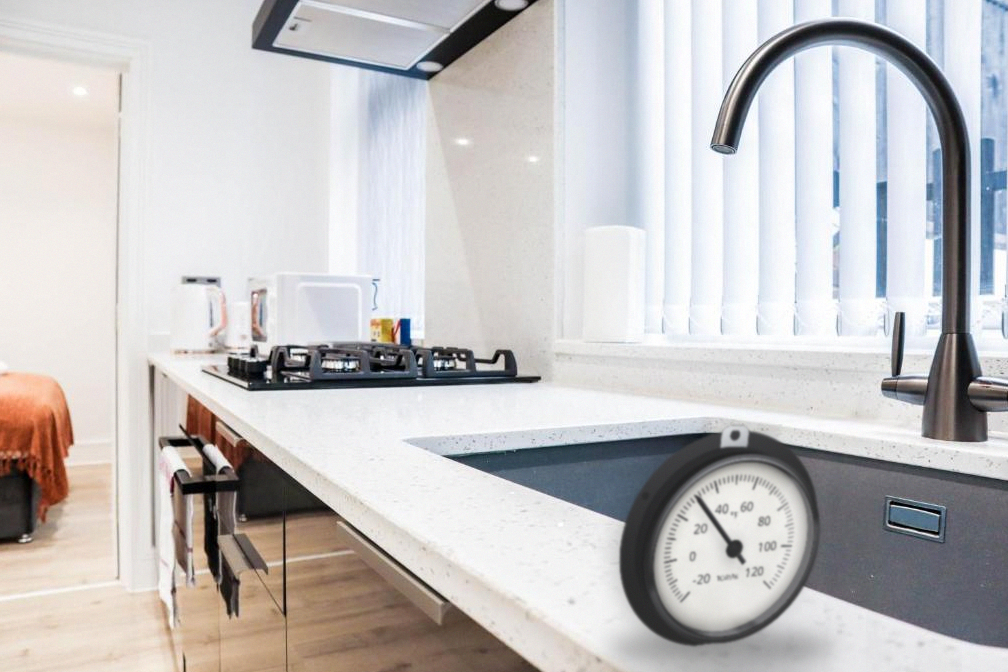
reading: °F 30
